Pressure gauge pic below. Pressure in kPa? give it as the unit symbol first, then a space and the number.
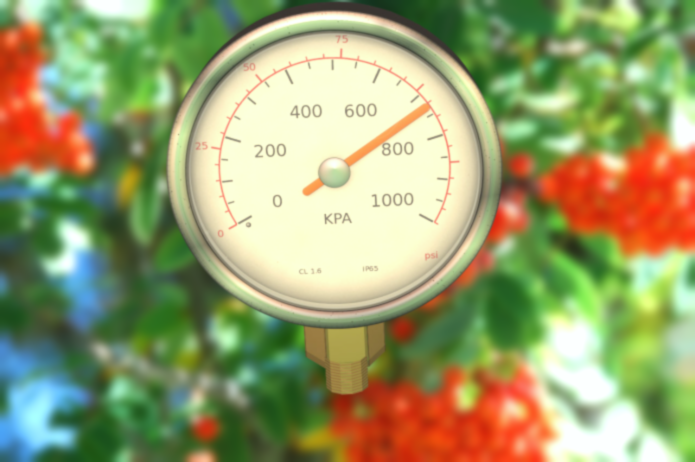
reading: kPa 725
